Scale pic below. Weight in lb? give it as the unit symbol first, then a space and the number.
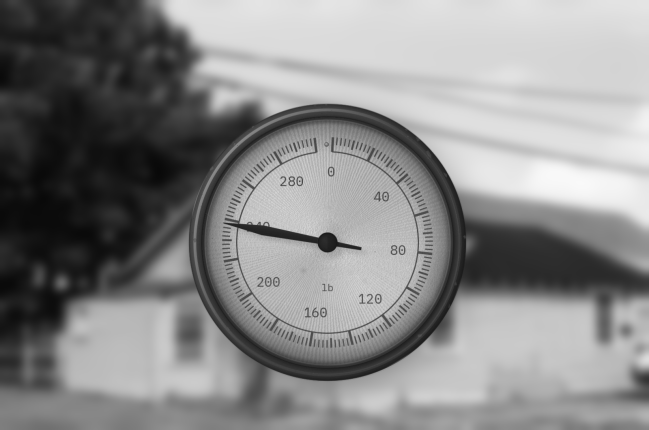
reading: lb 238
